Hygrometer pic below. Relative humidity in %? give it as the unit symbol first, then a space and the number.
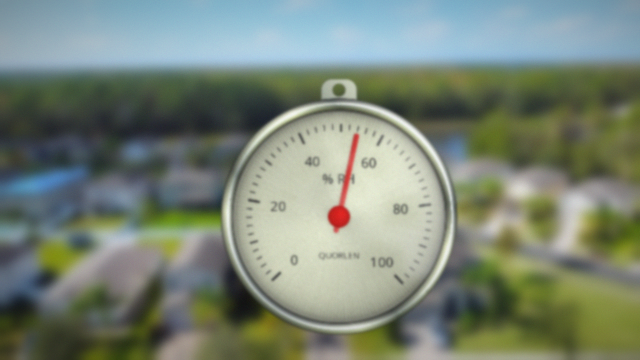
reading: % 54
